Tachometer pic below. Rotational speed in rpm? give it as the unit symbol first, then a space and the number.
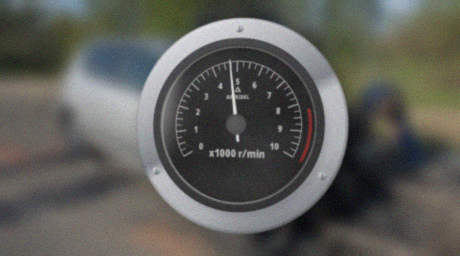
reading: rpm 4750
